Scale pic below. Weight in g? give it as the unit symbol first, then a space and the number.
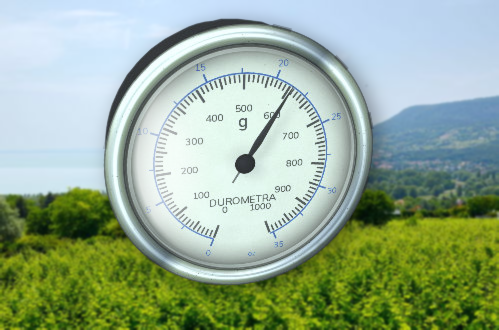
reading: g 600
